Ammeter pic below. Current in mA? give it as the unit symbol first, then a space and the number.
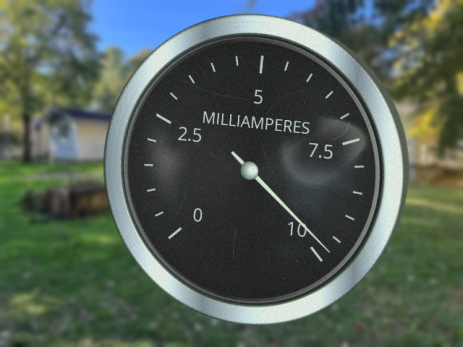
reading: mA 9.75
